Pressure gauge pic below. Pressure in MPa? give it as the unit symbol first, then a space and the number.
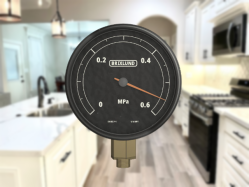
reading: MPa 0.55
